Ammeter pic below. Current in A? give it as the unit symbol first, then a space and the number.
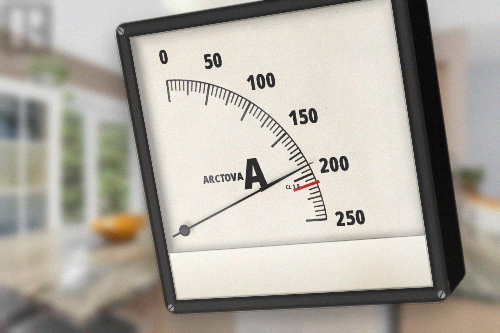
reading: A 190
